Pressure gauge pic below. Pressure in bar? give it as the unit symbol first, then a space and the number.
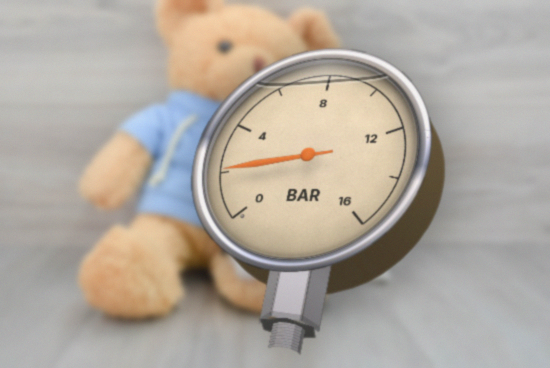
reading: bar 2
